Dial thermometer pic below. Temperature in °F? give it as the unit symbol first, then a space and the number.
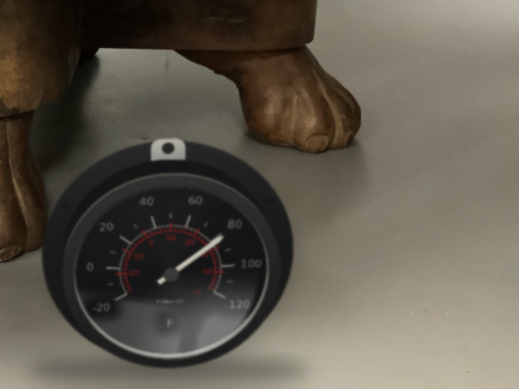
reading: °F 80
